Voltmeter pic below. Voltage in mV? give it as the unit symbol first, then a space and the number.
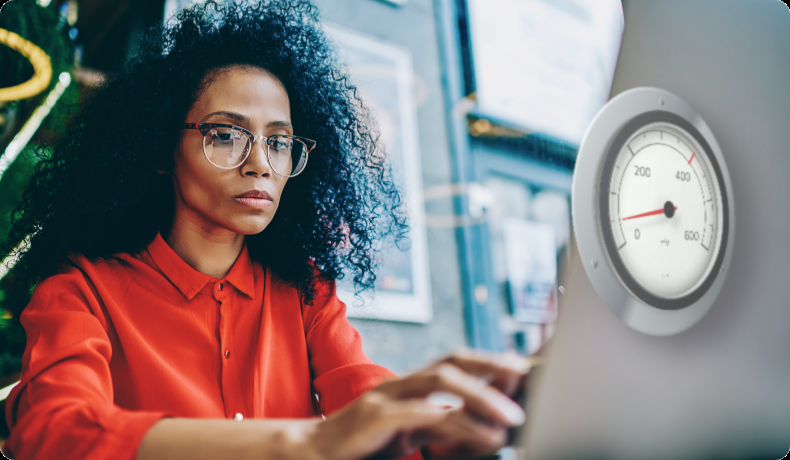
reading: mV 50
